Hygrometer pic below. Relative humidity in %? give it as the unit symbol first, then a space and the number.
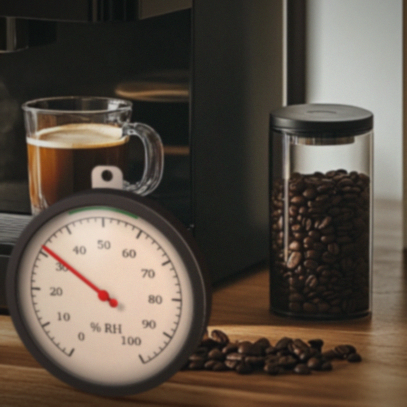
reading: % 32
